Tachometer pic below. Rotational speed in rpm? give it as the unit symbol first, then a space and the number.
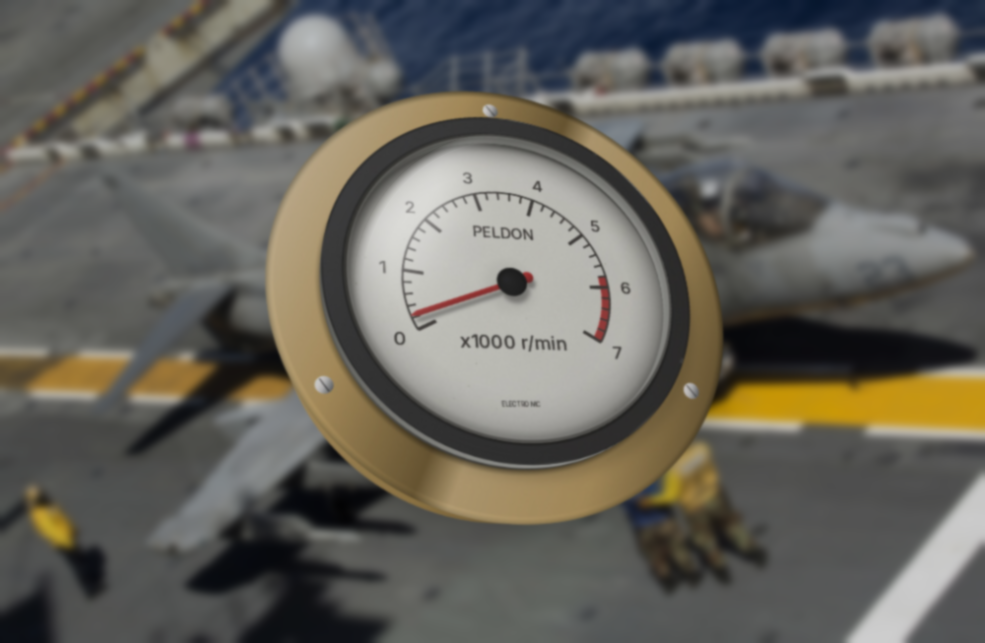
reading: rpm 200
